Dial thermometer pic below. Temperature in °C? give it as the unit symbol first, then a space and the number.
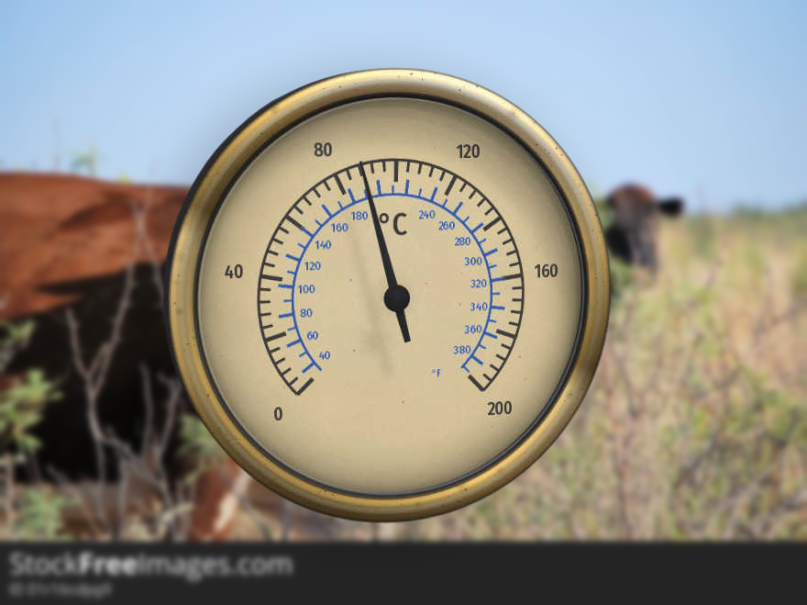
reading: °C 88
